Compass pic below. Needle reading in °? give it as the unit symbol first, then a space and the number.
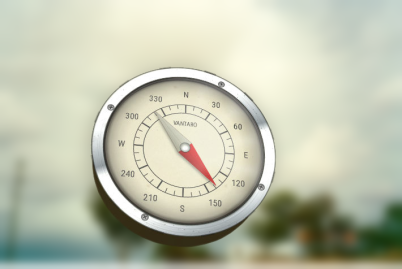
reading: ° 140
